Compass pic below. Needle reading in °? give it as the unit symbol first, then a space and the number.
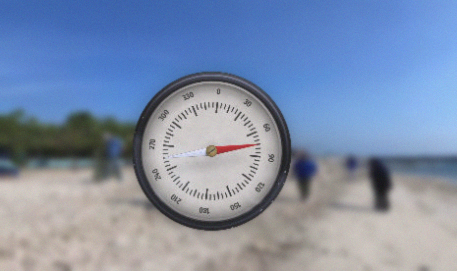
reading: ° 75
